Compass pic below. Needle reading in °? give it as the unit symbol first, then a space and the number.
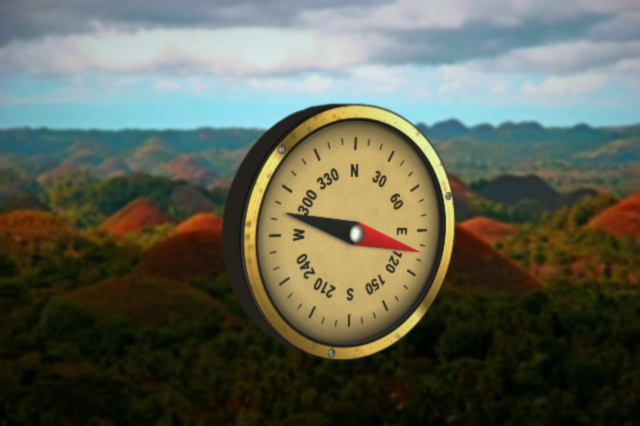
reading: ° 105
